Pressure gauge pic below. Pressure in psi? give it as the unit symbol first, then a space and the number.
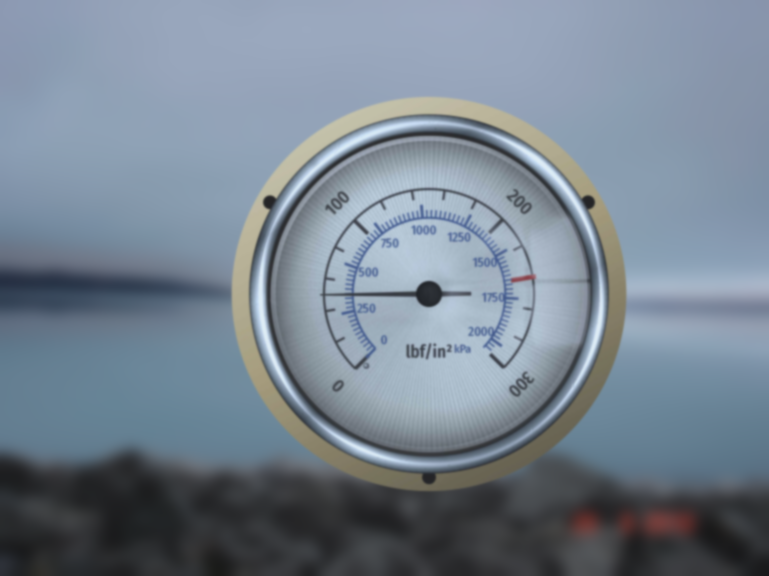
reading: psi 50
